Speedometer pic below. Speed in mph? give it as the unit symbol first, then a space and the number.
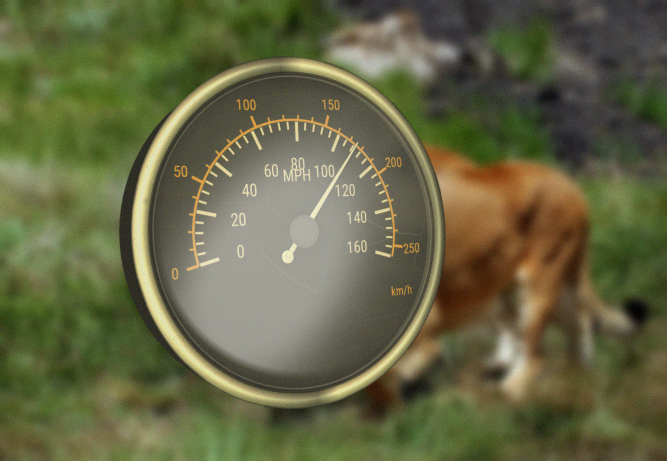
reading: mph 108
